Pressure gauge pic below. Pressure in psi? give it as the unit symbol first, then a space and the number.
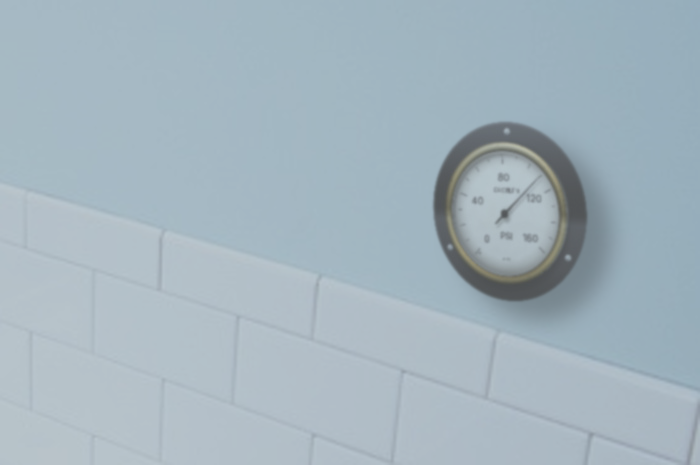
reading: psi 110
